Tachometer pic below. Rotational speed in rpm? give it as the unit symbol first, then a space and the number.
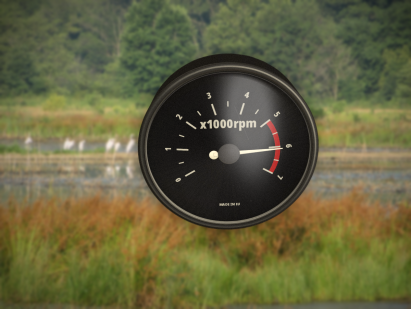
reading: rpm 6000
